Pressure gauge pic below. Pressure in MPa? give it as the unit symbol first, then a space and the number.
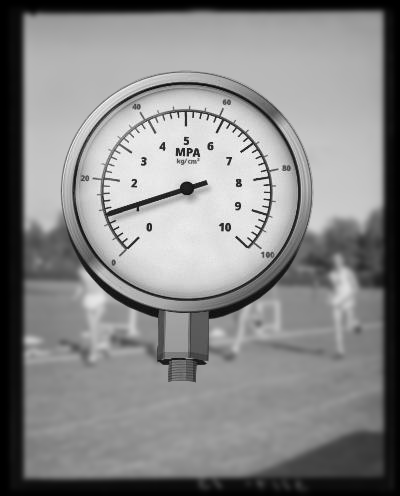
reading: MPa 1
